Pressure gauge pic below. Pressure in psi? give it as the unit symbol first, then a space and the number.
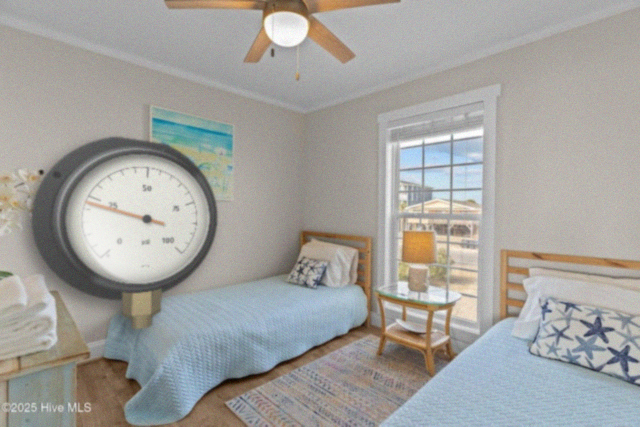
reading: psi 22.5
